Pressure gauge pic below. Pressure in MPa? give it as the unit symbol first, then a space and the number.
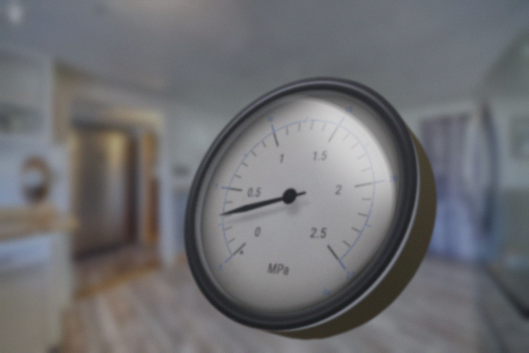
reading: MPa 0.3
